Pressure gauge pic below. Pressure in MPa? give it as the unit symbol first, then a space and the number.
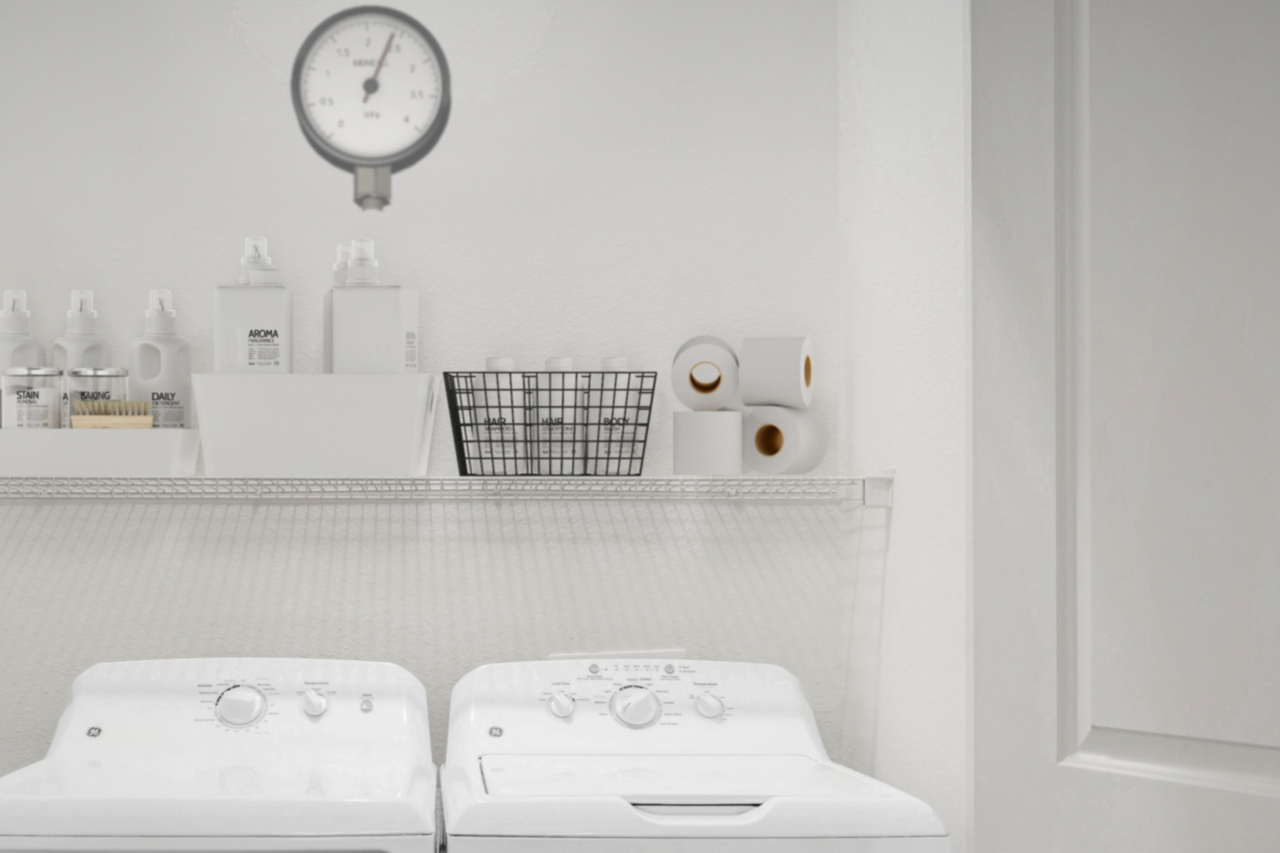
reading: MPa 2.4
